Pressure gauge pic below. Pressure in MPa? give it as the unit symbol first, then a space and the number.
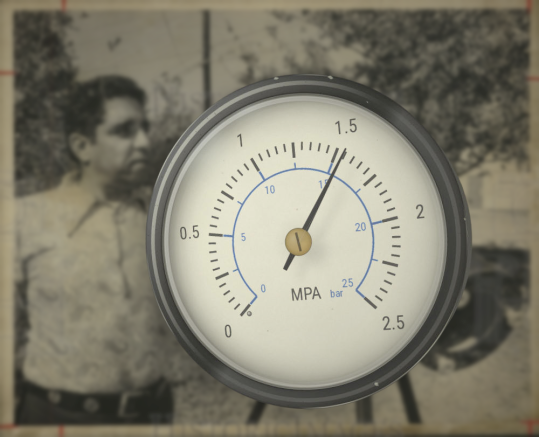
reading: MPa 1.55
